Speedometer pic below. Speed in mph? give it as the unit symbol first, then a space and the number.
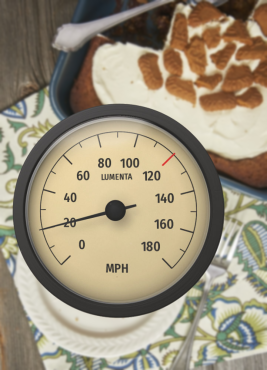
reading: mph 20
